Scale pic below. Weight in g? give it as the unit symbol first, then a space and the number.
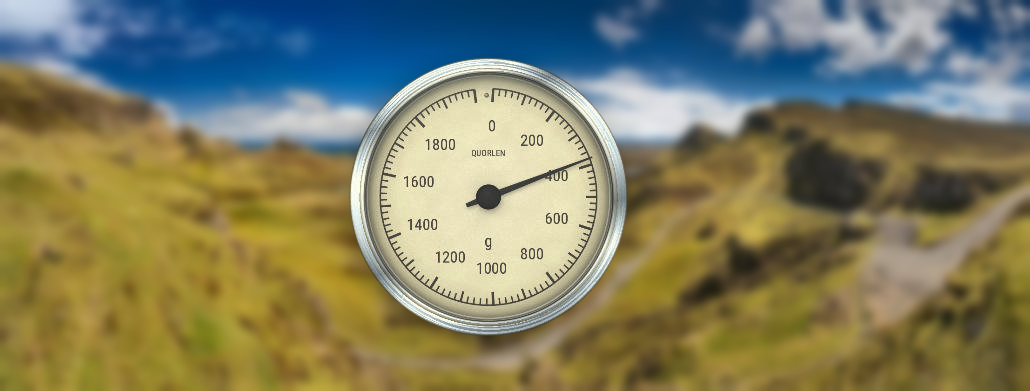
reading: g 380
